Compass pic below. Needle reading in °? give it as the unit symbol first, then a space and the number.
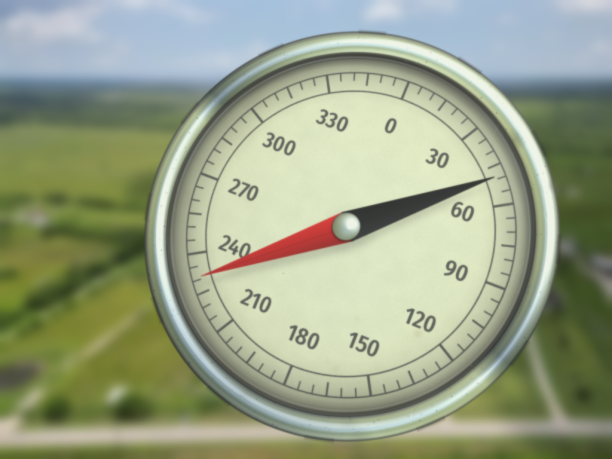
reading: ° 230
